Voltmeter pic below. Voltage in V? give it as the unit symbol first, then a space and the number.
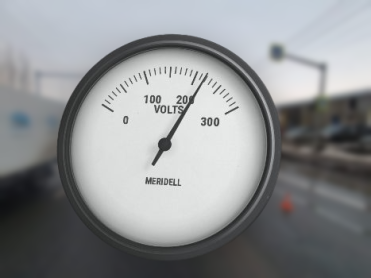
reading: V 220
